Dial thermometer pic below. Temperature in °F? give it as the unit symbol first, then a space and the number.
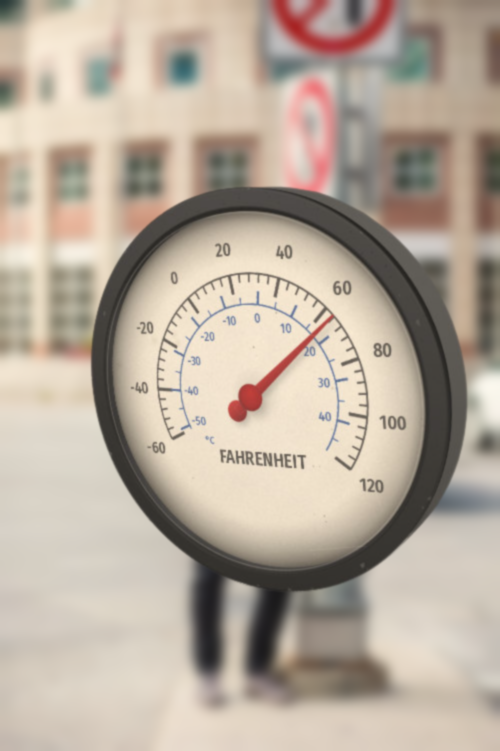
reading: °F 64
